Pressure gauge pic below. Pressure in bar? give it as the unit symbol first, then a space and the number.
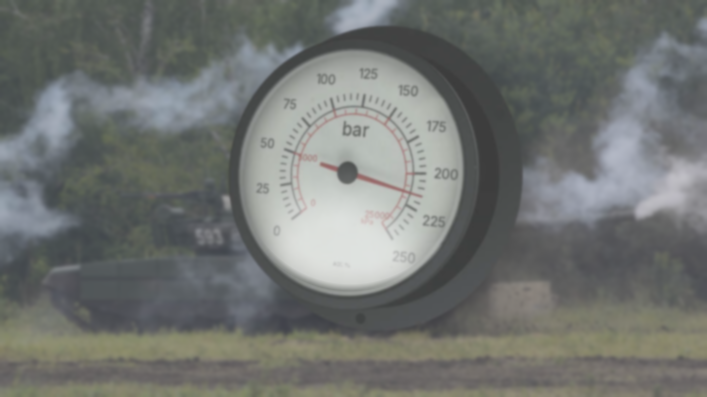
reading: bar 215
